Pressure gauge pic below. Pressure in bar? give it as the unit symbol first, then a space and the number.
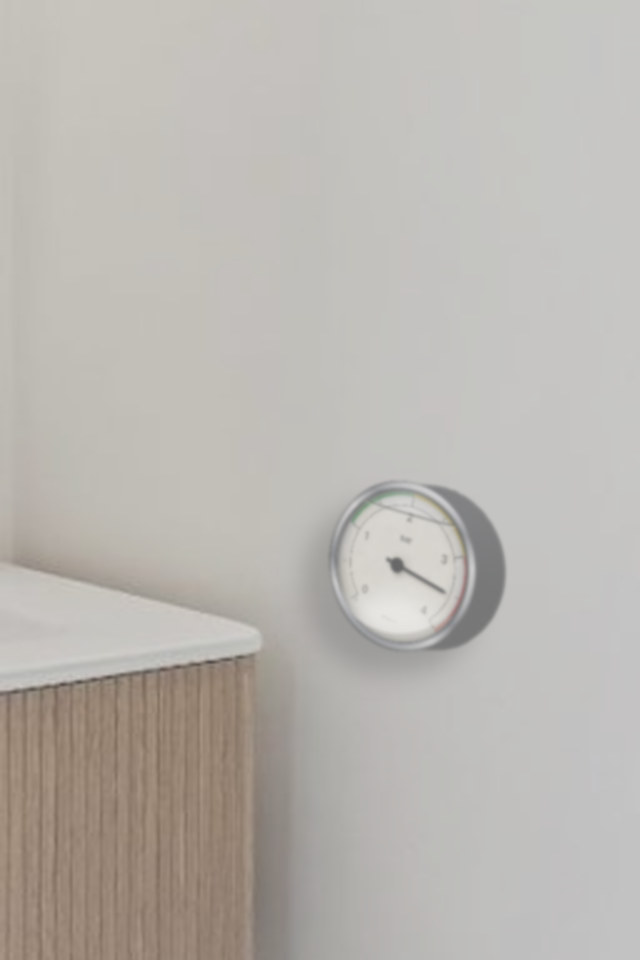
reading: bar 3.5
